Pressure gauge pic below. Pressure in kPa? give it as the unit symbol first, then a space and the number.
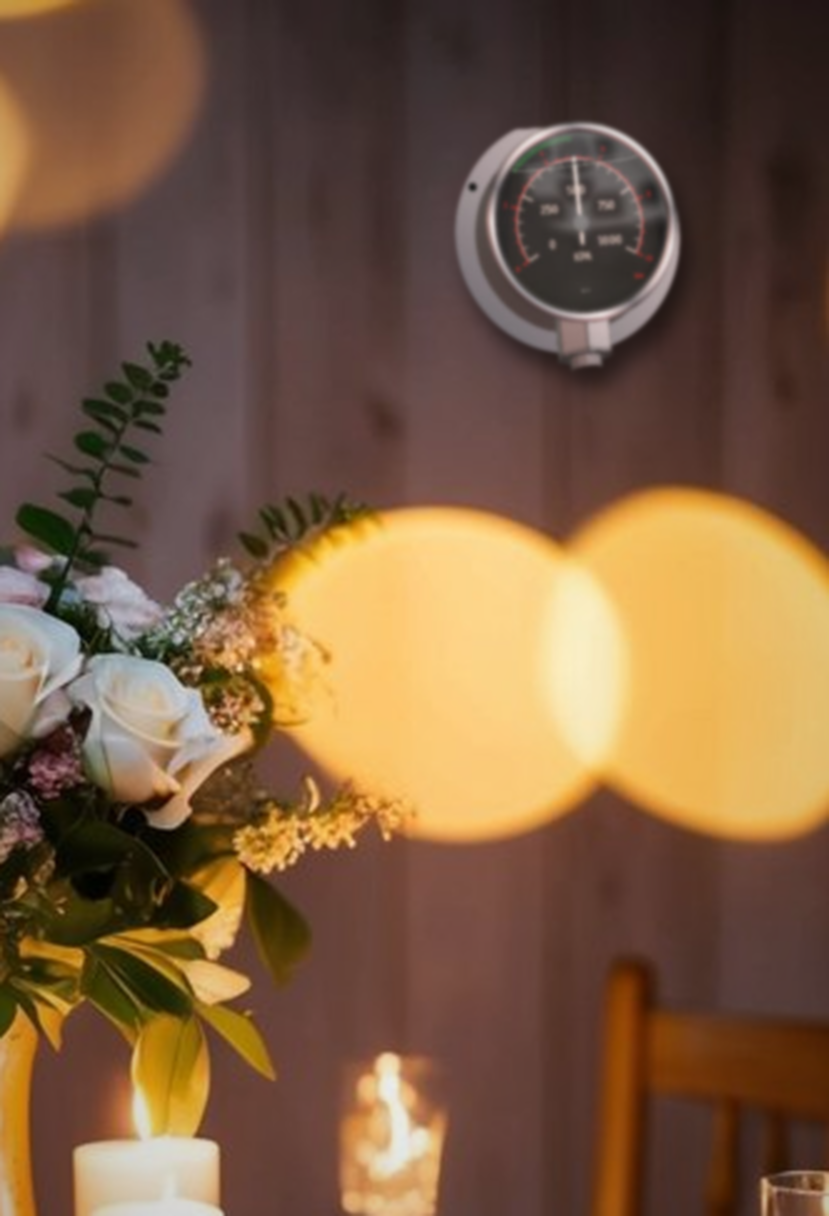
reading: kPa 500
